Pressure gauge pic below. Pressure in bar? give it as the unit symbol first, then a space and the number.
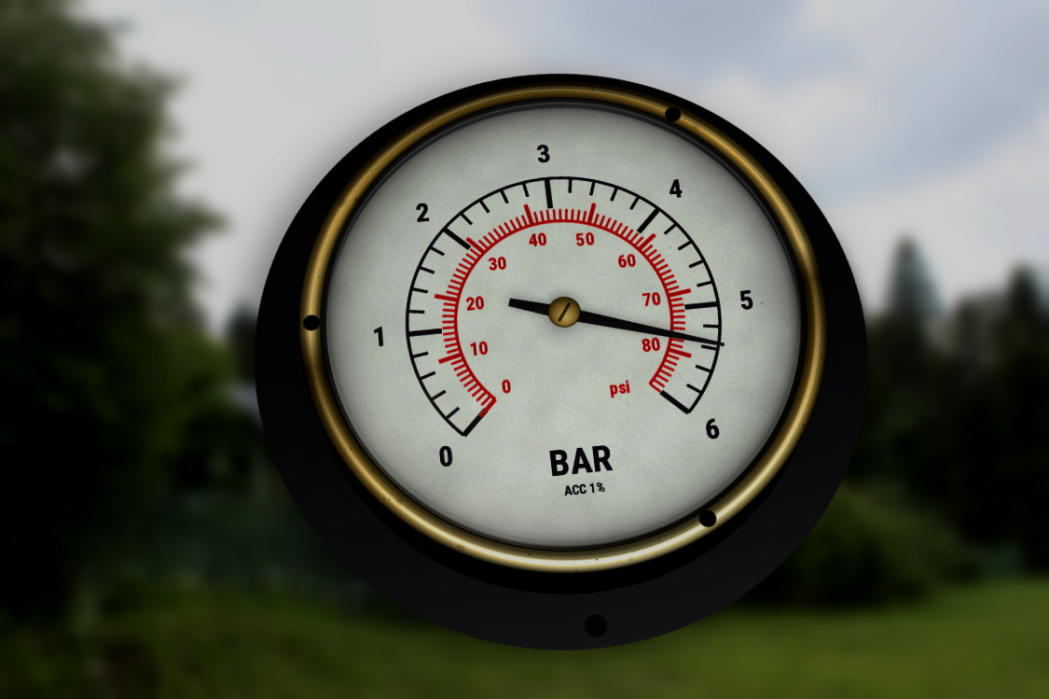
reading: bar 5.4
